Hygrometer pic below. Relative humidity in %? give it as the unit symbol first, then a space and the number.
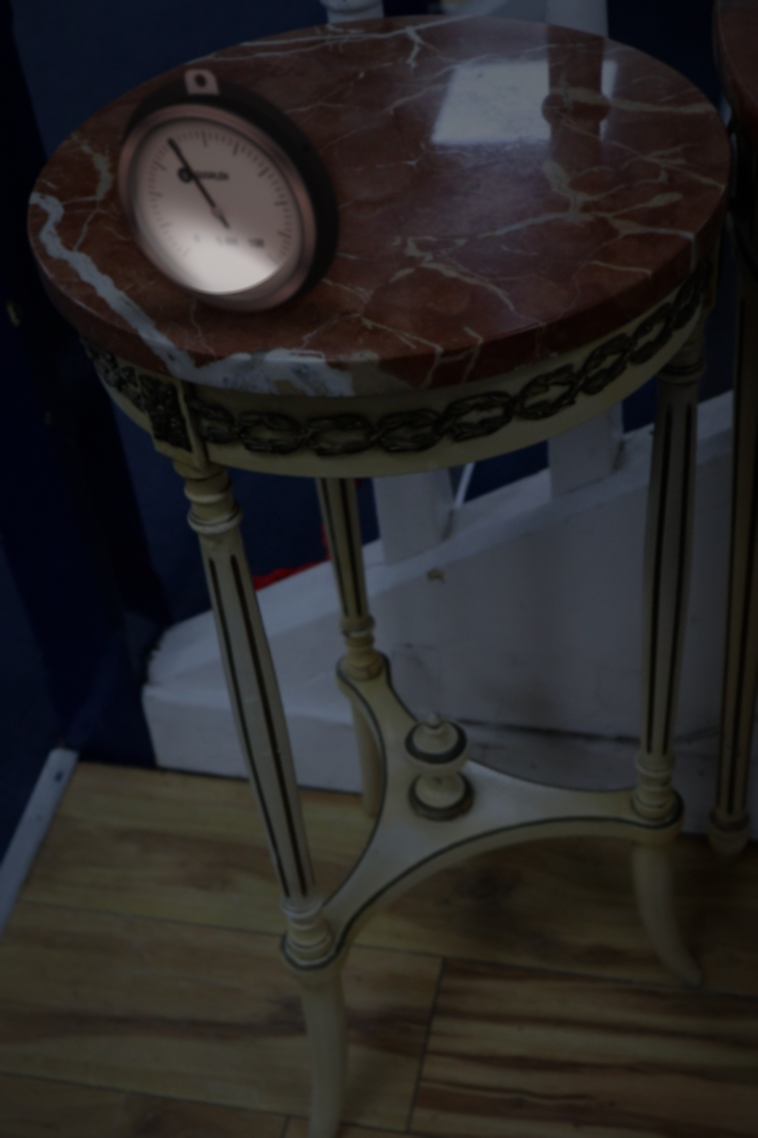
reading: % 40
